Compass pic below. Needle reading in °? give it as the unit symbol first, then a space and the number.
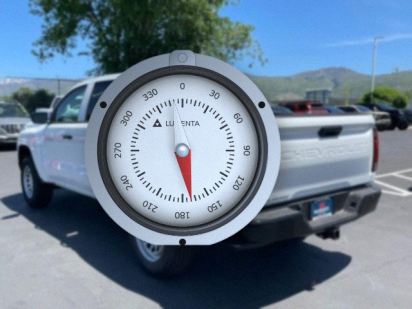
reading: ° 170
